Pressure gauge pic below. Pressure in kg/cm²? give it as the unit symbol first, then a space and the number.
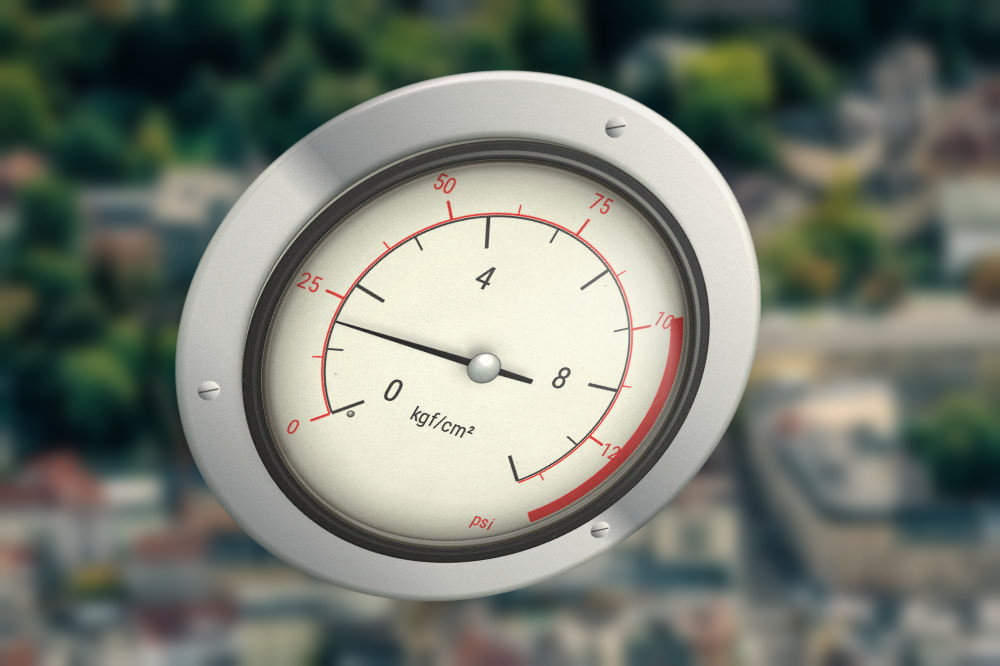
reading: kg/cm² 1.5
